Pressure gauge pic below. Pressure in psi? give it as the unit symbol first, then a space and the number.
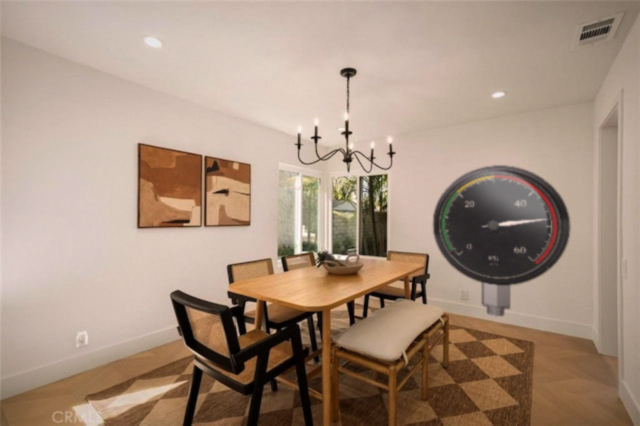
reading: psi 48
